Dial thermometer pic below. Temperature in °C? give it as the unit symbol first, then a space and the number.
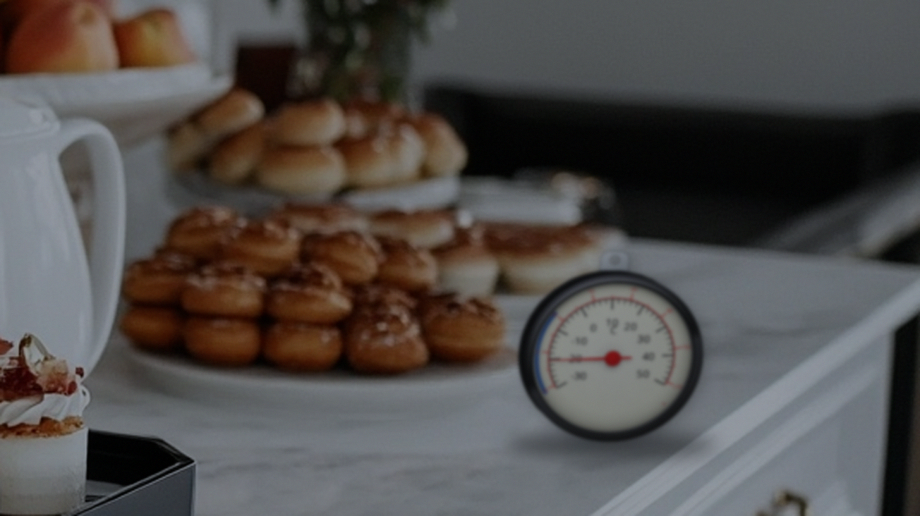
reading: °C -20
